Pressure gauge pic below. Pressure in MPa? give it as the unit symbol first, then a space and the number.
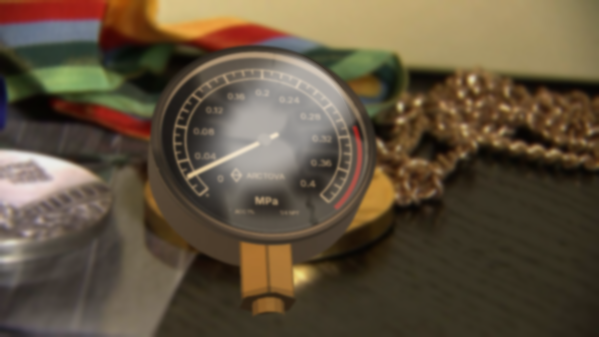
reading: MPa 0.02
